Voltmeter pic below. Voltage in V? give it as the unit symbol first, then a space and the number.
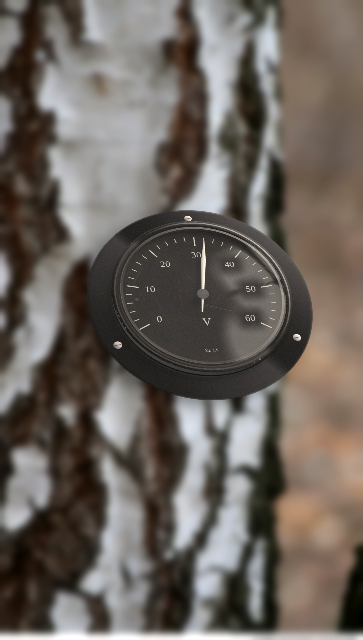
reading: V 32
